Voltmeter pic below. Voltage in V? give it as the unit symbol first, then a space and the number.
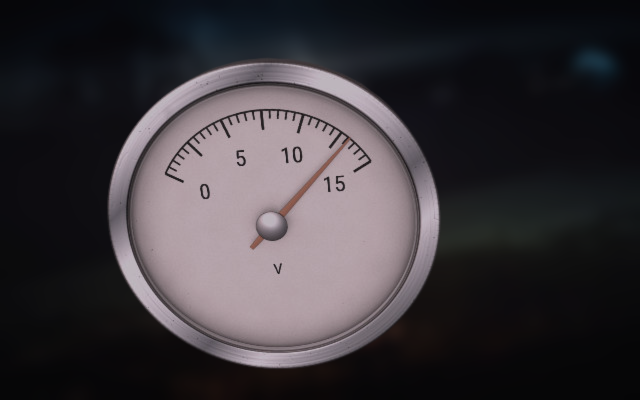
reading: V 13
